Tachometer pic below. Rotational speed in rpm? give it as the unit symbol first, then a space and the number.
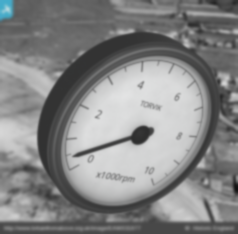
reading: rpm 500
